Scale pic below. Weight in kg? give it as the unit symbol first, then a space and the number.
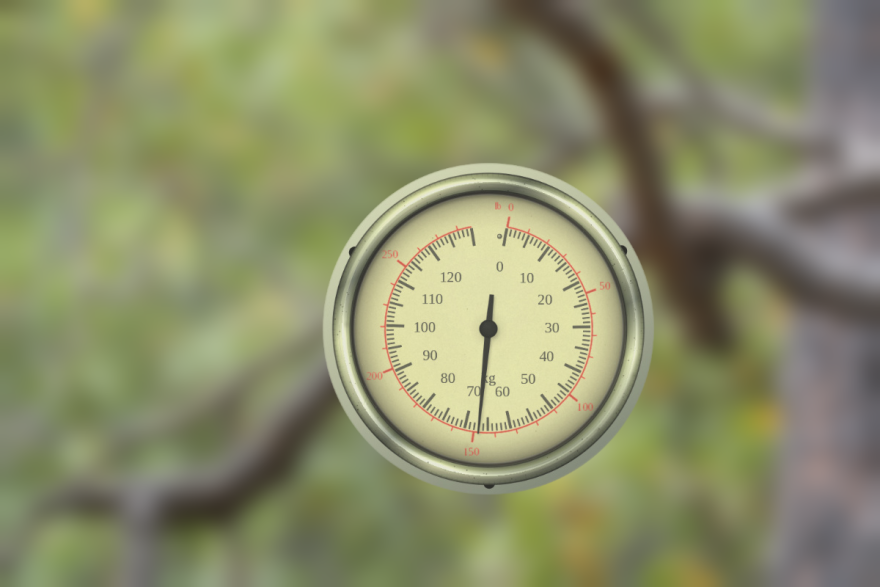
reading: kg 67
